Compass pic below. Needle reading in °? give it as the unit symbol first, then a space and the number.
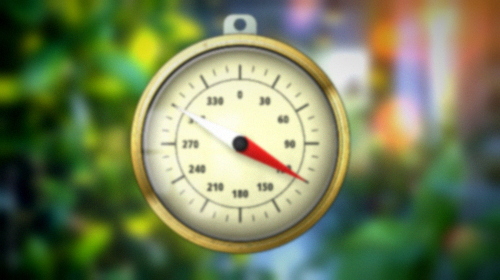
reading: ° 120
